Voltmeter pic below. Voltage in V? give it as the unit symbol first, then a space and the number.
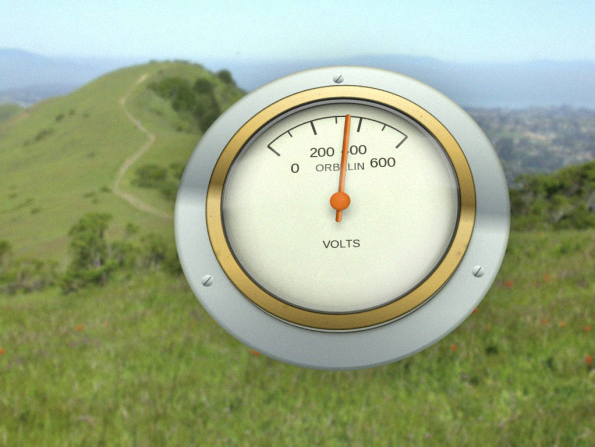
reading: V 350
